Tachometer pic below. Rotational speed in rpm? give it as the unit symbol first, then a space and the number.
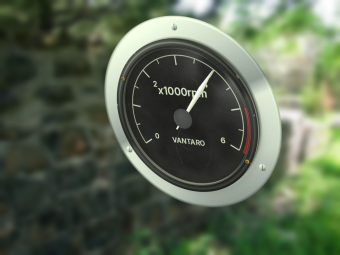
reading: rpm 4000
